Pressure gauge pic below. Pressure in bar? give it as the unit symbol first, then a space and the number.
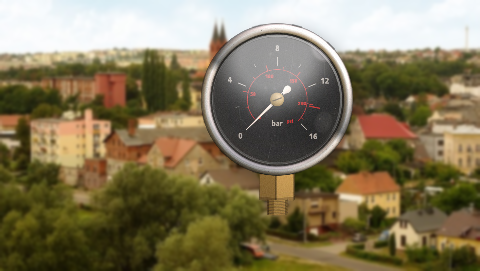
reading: bar 0
